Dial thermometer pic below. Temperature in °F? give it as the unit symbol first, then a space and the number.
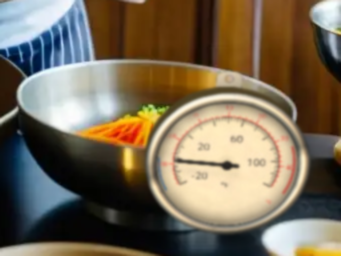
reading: °F 0
